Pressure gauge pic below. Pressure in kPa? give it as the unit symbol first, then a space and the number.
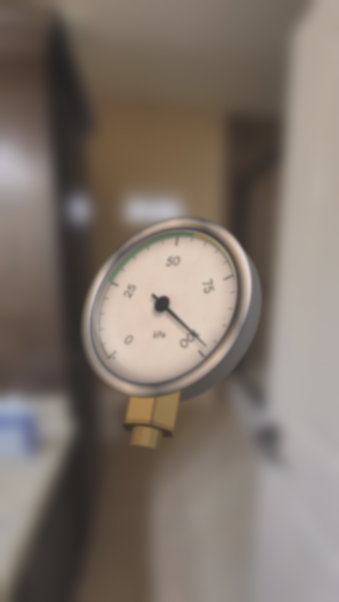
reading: kPa 97.5
